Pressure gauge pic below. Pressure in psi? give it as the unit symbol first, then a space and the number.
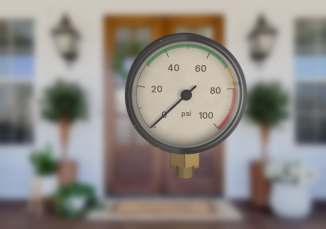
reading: psi 0
